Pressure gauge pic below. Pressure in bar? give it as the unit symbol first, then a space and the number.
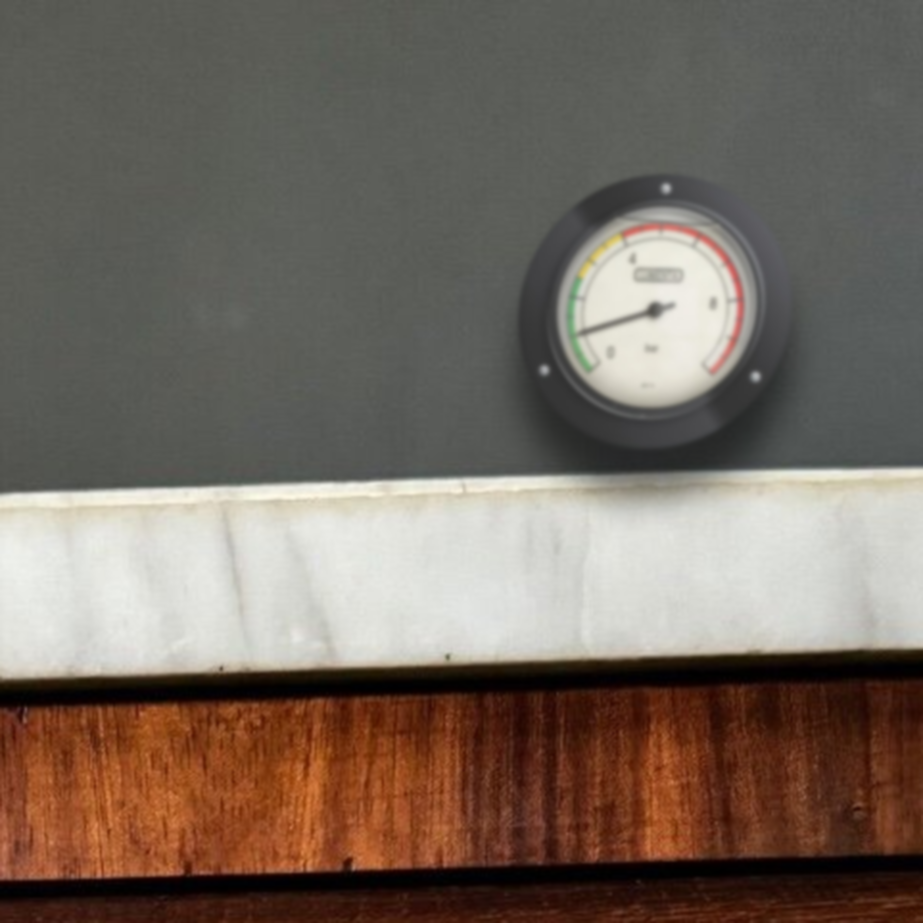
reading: bar 1
